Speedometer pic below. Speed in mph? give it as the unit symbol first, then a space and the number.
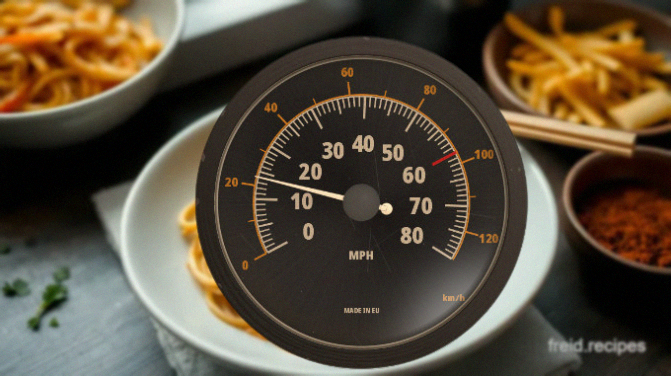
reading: mph 14
